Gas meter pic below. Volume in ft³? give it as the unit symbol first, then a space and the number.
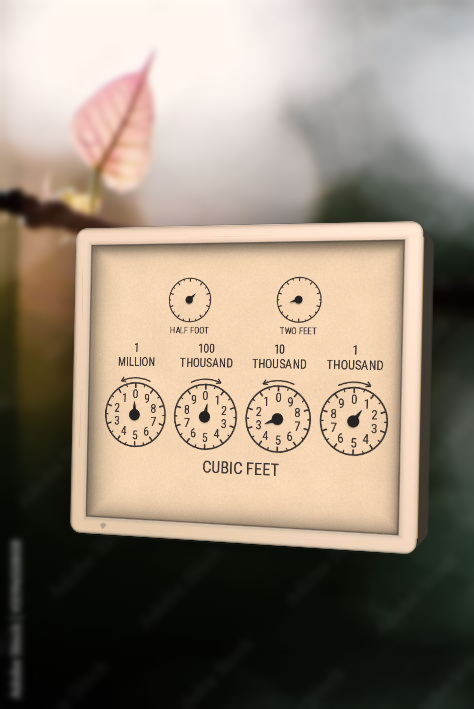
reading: ft³ 3100
